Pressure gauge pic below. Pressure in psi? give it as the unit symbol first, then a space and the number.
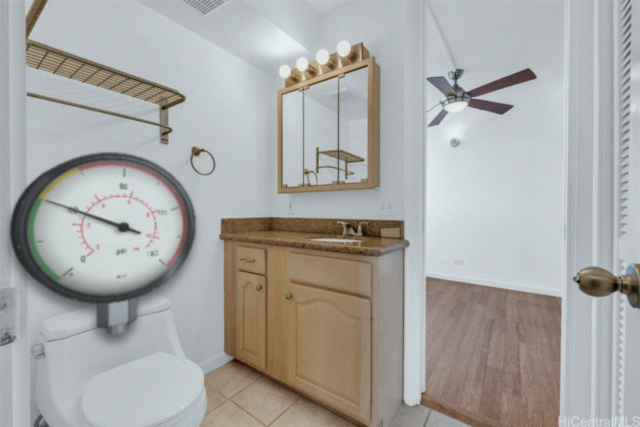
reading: psi 40
